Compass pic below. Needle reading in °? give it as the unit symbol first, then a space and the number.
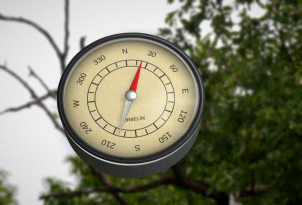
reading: ° 22.5
